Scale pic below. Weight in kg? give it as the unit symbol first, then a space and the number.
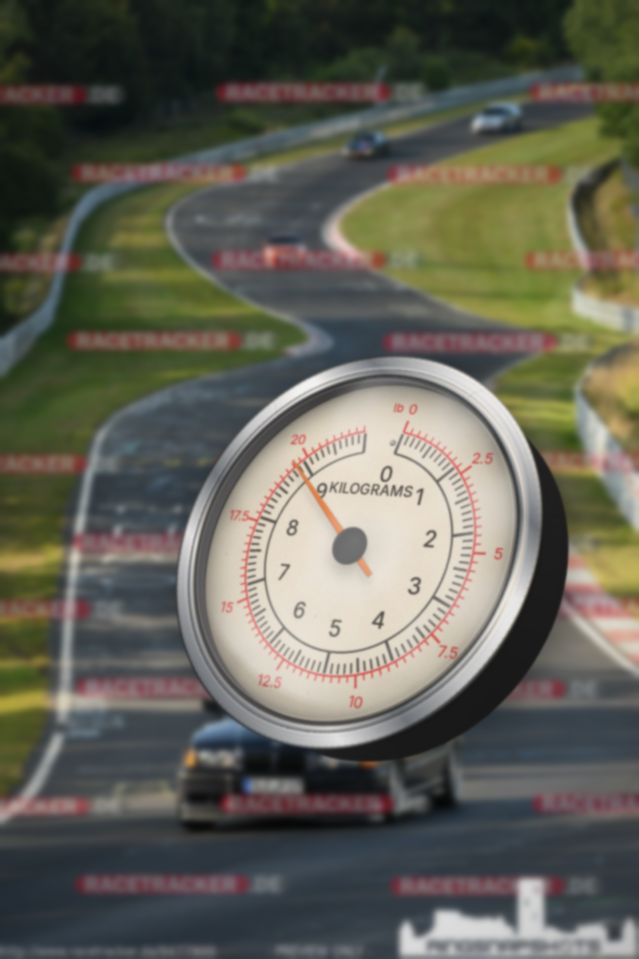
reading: kg 8.9
